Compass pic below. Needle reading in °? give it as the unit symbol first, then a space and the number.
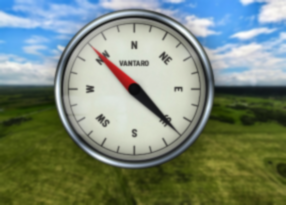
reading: ° 315
